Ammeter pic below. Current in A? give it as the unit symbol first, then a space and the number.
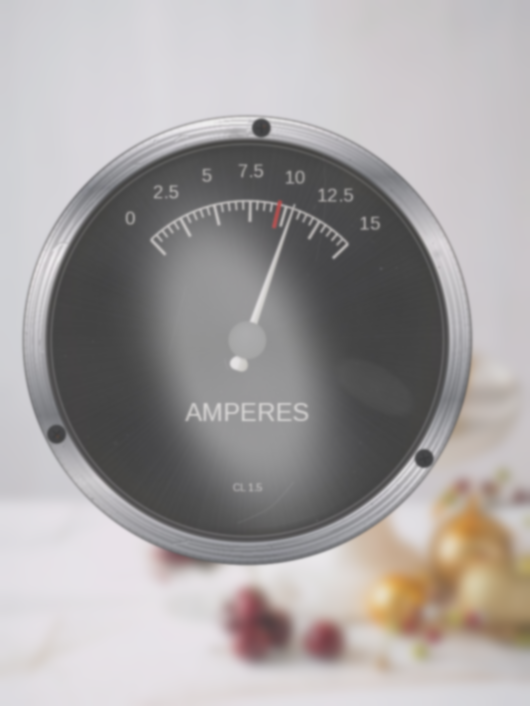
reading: A 10.5
